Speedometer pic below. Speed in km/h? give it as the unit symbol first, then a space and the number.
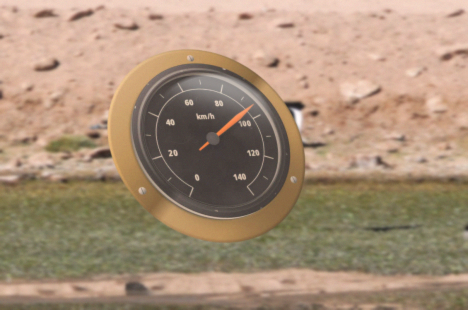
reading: km/h 95
